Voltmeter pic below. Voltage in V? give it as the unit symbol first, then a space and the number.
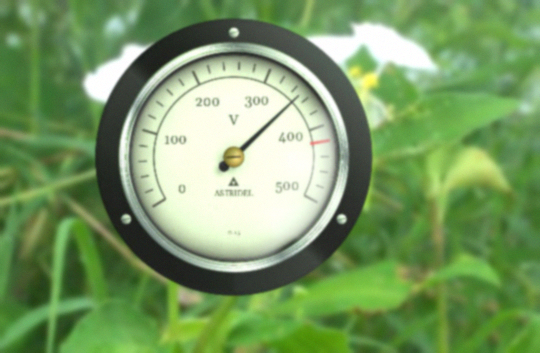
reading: V 350
